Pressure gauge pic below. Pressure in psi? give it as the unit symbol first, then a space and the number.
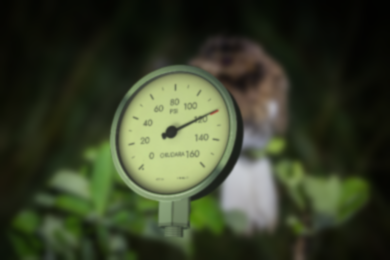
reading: psi 120
